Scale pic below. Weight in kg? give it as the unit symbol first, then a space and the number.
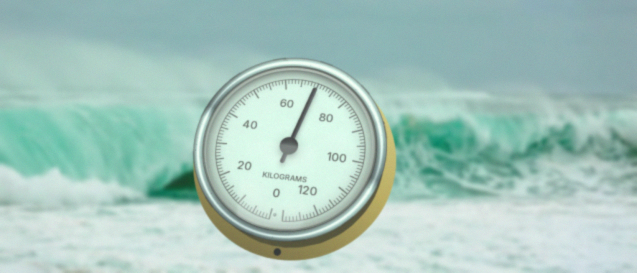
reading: kg 70
